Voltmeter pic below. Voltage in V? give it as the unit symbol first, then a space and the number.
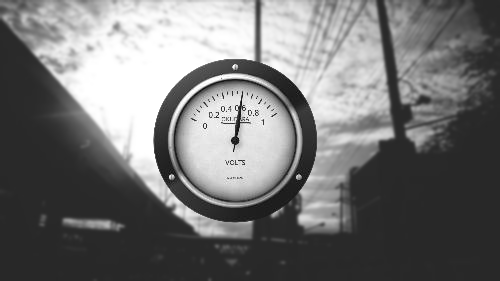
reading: V 0.6
